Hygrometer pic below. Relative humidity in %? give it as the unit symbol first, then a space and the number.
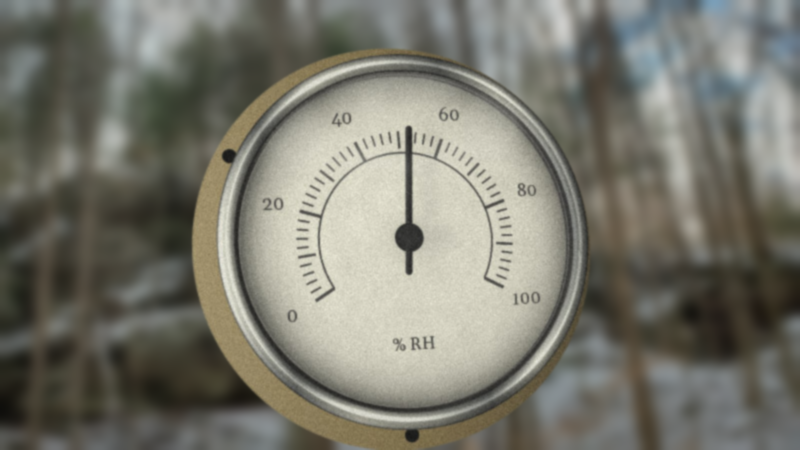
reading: % 52
